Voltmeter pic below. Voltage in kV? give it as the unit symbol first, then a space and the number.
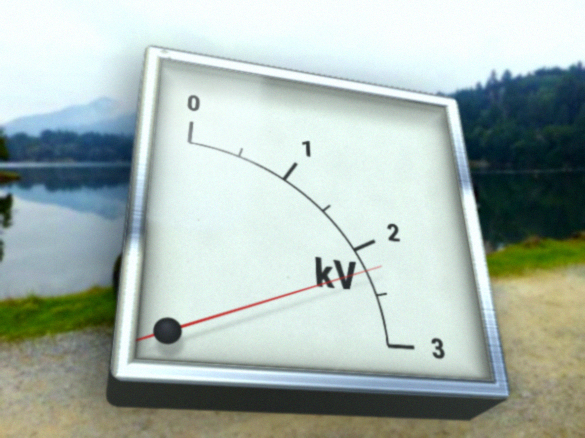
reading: kV 2.25
